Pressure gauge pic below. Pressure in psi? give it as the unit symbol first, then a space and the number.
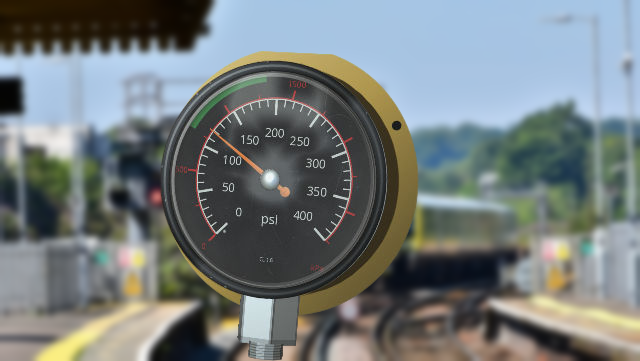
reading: psi 120
